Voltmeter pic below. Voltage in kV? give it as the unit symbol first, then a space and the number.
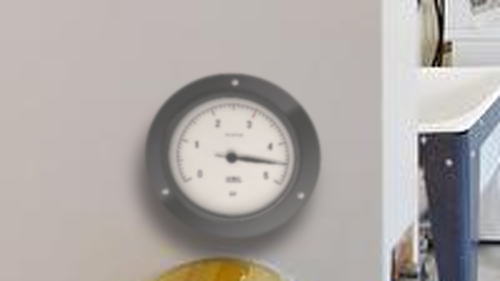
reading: kV 4.5
